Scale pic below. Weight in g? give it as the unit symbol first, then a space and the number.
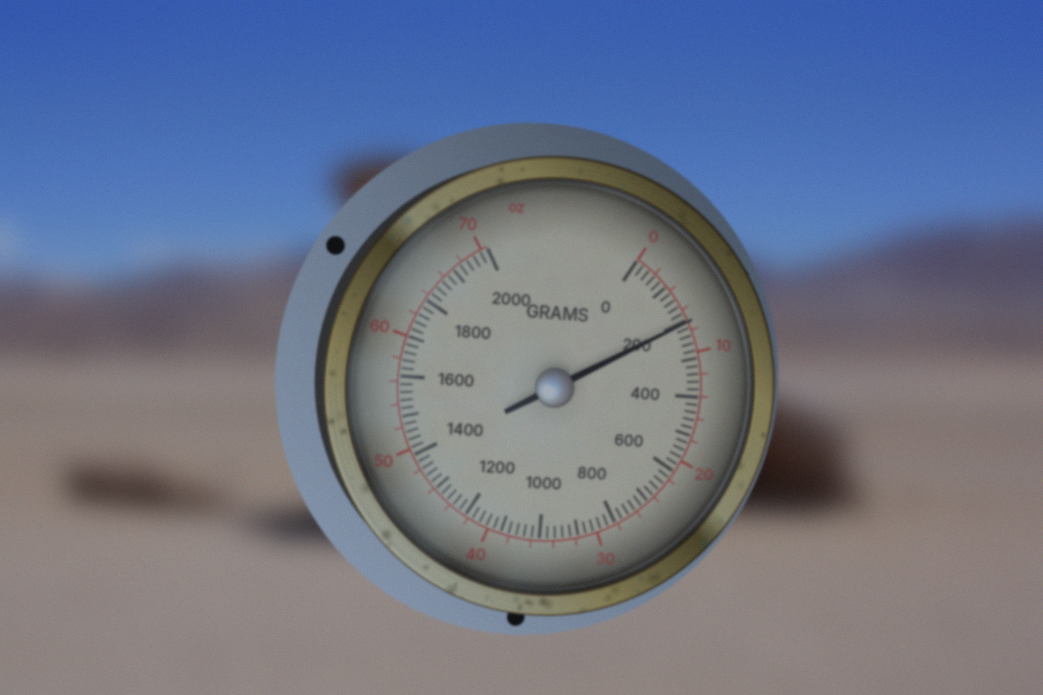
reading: g 200
